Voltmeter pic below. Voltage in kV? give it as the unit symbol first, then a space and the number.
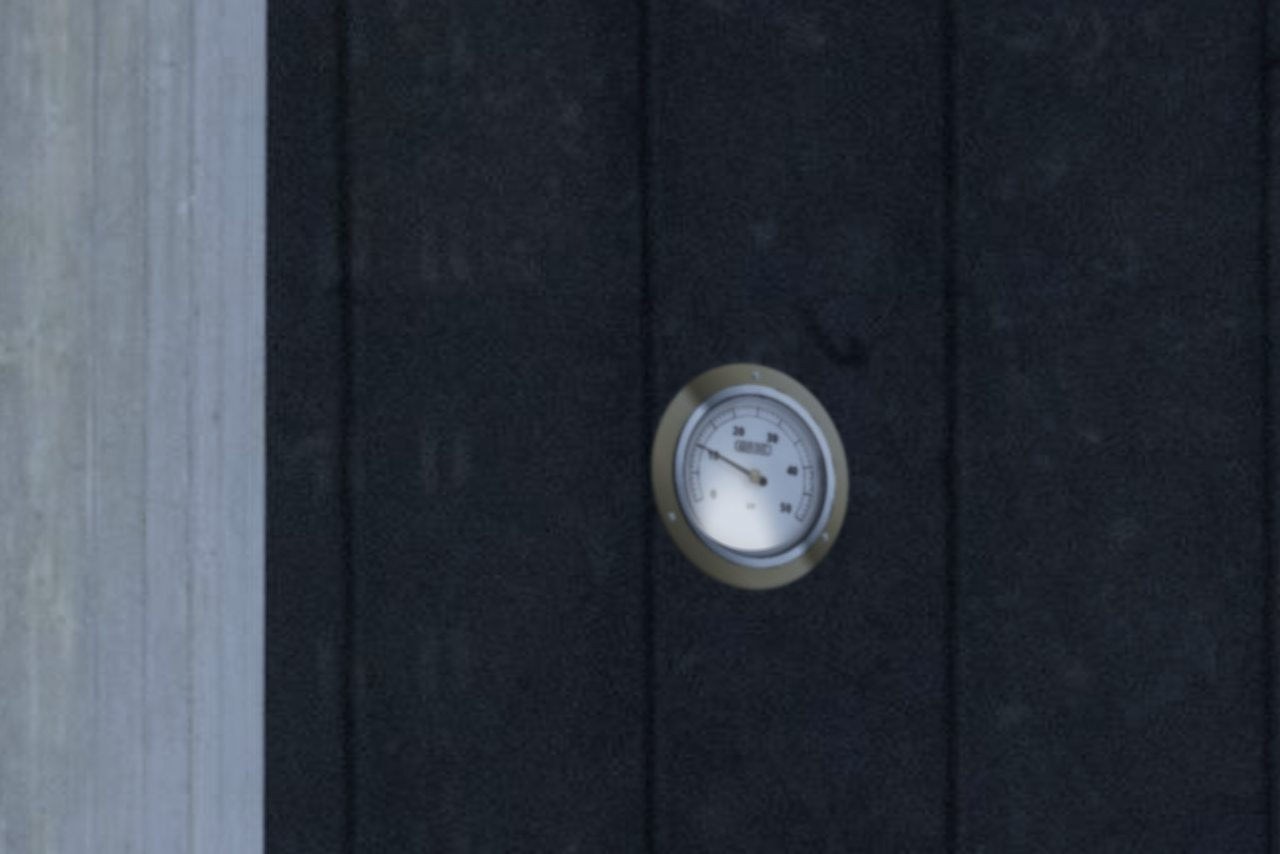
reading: kV 10
